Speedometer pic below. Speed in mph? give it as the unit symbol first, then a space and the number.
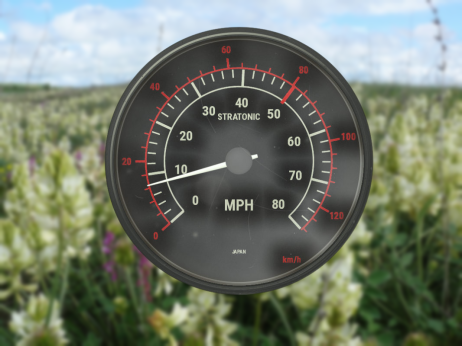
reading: mph 8
